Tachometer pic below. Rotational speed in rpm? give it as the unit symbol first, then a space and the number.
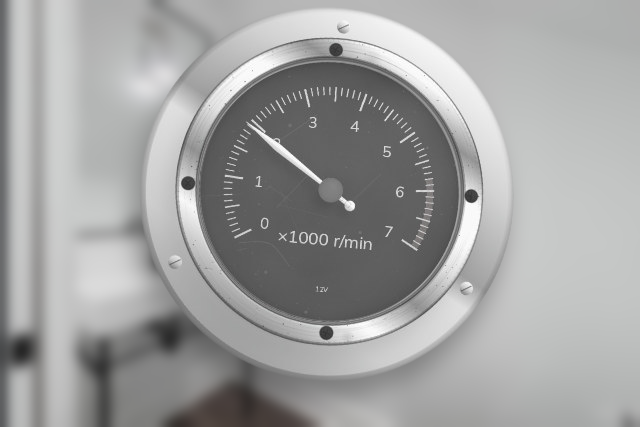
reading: rpm 1900
